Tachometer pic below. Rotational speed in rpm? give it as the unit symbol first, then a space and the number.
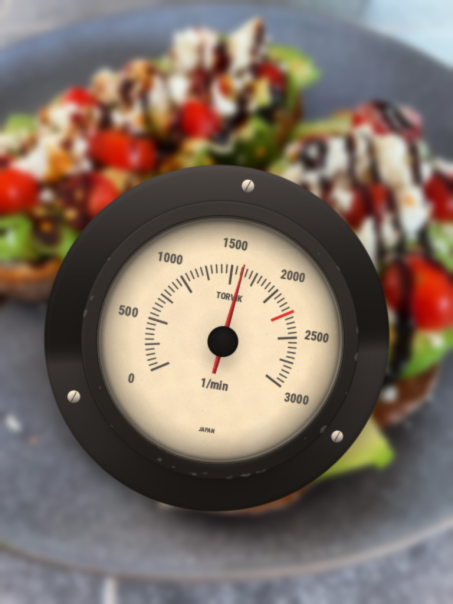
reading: rpm 1600
